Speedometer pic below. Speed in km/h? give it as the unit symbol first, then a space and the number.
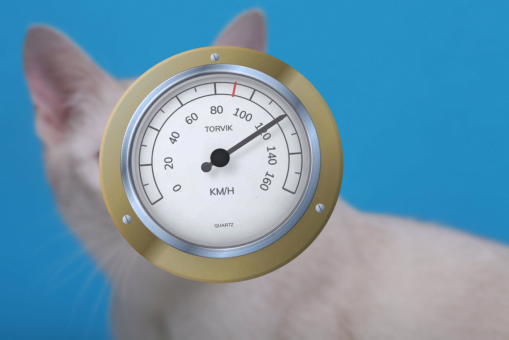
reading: km/h 120
